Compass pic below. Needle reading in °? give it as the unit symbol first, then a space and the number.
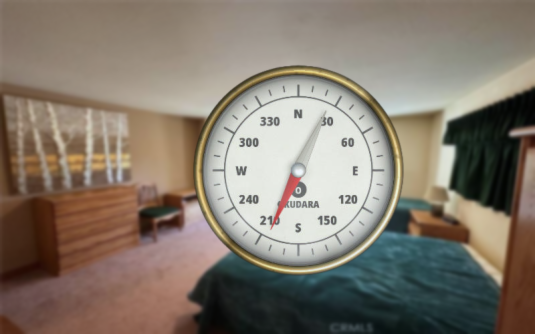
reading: ° 205
